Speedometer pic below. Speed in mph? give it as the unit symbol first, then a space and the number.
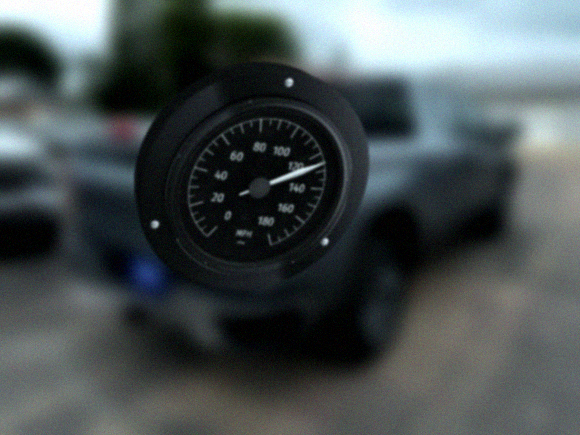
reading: mph 125
